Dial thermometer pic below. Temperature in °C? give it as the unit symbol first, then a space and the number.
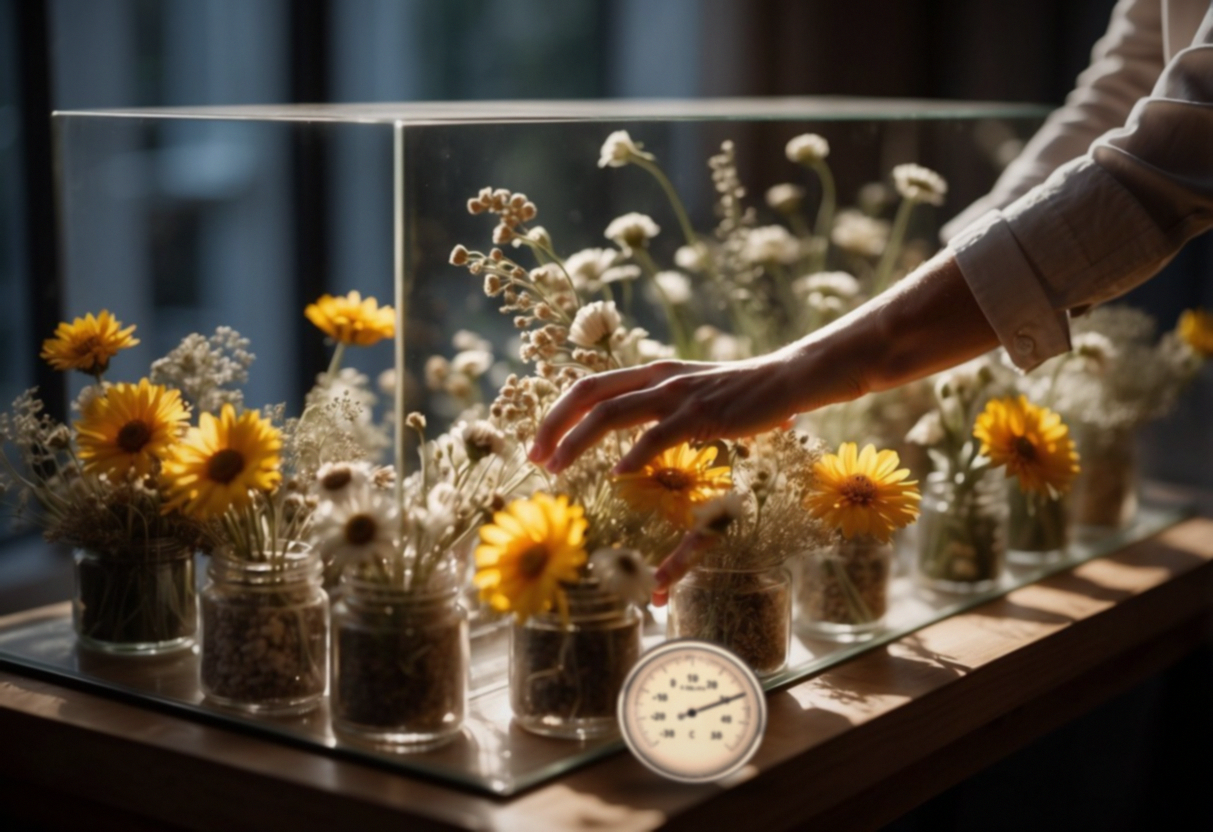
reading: °C 30
